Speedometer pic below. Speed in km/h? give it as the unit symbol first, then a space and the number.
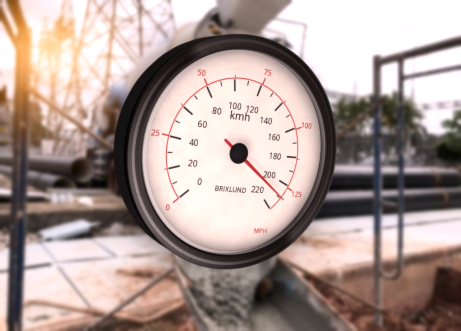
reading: km/h 210
